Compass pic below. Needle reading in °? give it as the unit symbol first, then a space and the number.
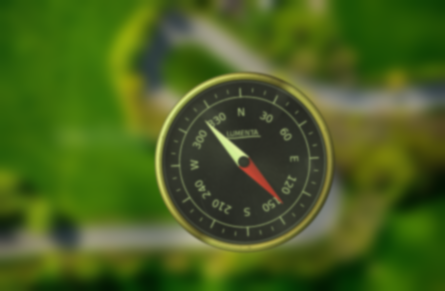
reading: ° 140
